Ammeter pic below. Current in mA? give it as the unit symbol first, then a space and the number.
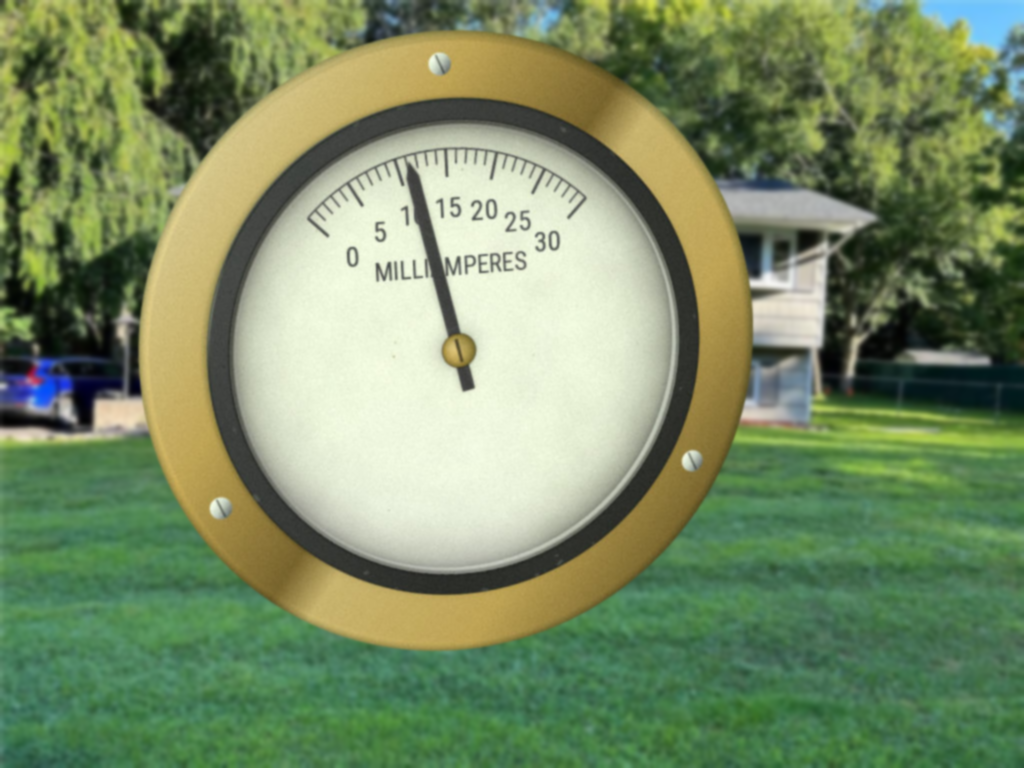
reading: mA 11
